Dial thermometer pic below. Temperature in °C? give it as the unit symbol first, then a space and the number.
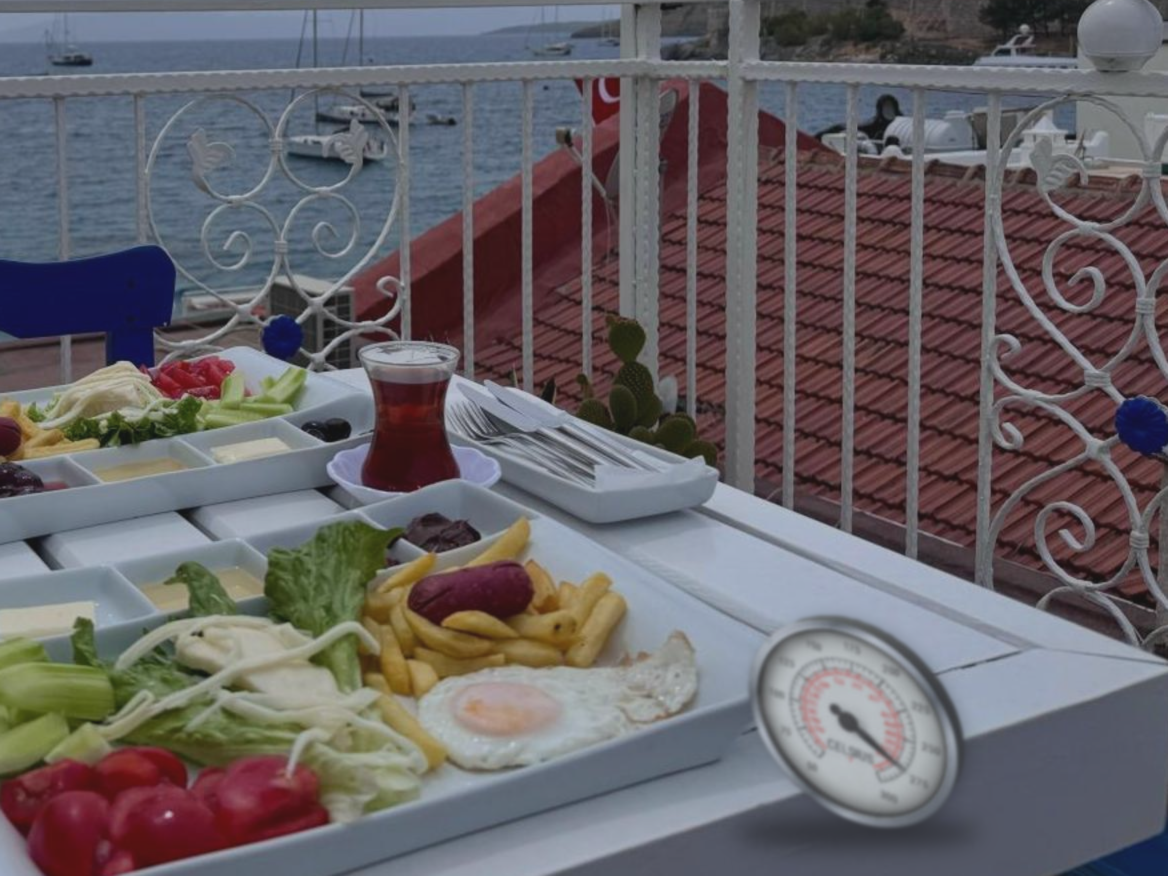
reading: °C 275
